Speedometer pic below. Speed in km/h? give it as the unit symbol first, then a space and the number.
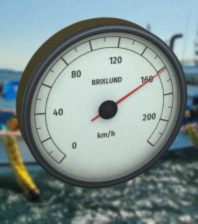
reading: km/h 160
